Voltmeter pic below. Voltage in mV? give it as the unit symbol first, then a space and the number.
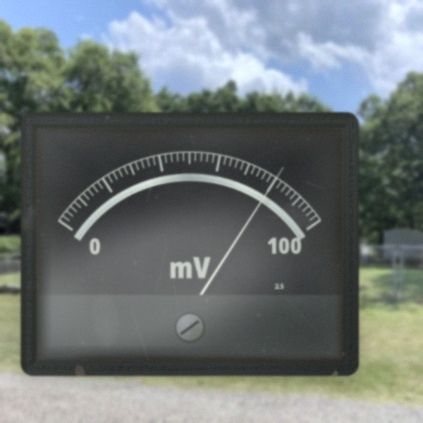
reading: mV 80
